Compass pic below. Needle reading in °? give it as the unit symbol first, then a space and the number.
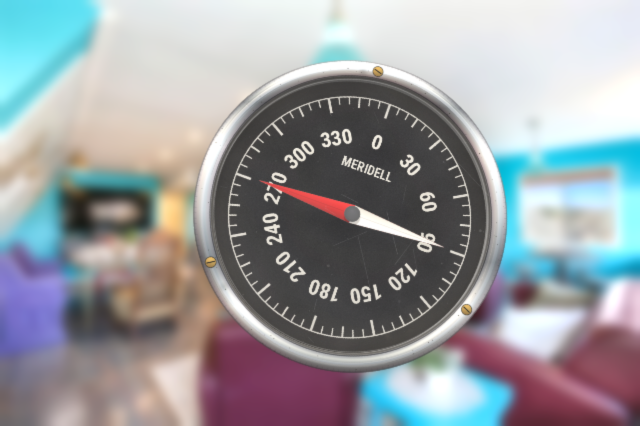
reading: ° 270
